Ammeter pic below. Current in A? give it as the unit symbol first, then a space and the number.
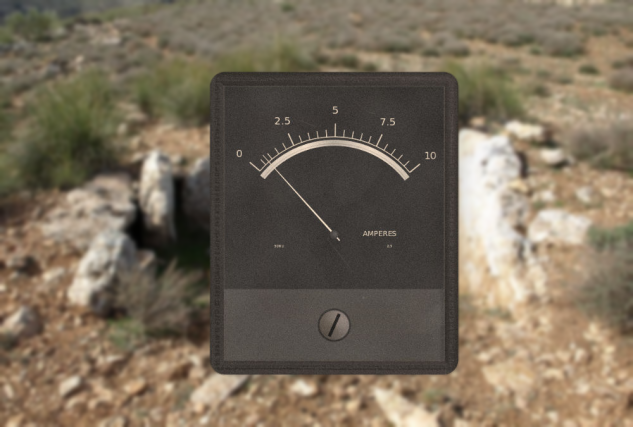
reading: A 0.75
